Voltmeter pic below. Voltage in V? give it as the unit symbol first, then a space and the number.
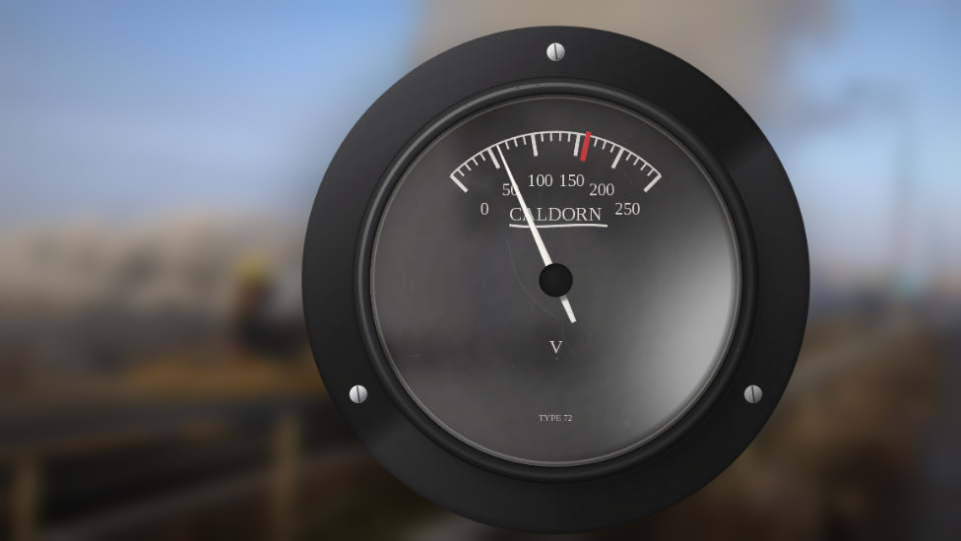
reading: V 60
